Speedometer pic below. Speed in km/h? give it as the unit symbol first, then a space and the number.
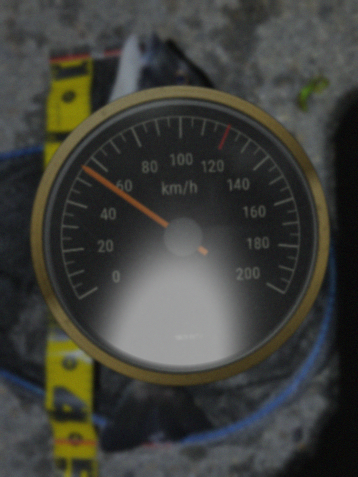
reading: km/h 55
